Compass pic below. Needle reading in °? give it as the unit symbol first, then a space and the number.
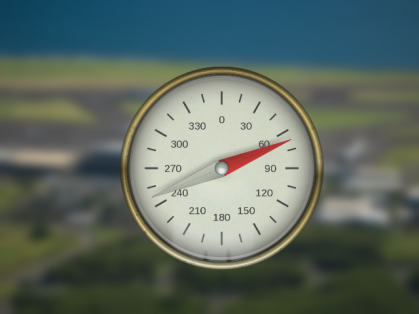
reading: ° 67.5
